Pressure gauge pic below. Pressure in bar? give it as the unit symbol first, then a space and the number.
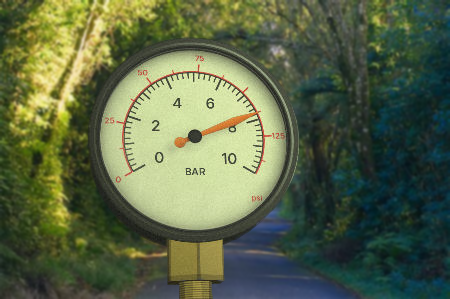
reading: bar 7.8
